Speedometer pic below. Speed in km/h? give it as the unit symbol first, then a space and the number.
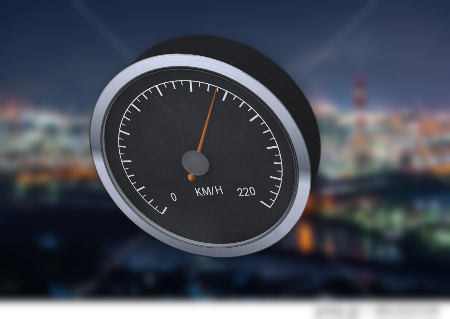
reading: km/h 135
